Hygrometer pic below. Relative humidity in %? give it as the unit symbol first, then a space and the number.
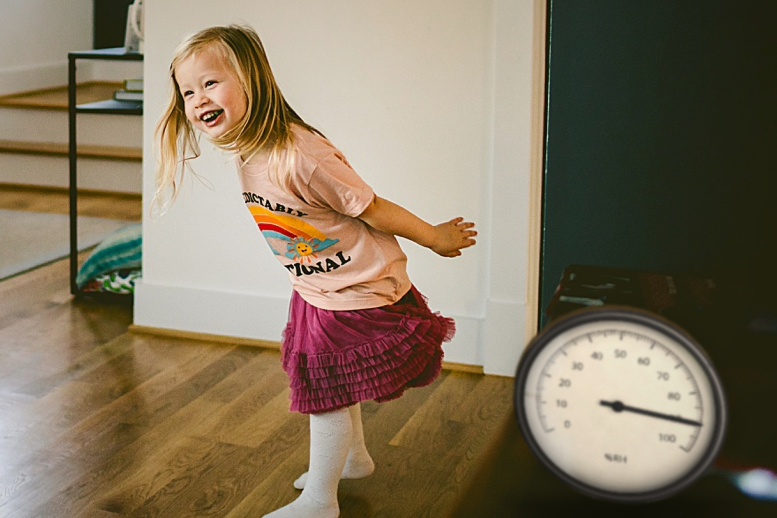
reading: % 90
